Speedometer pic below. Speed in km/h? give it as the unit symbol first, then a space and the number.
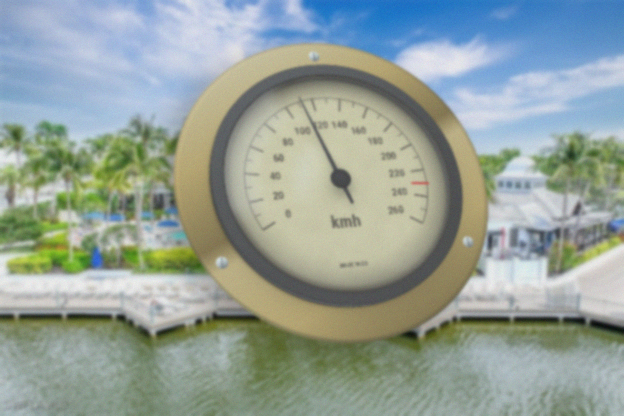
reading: km/h 110
